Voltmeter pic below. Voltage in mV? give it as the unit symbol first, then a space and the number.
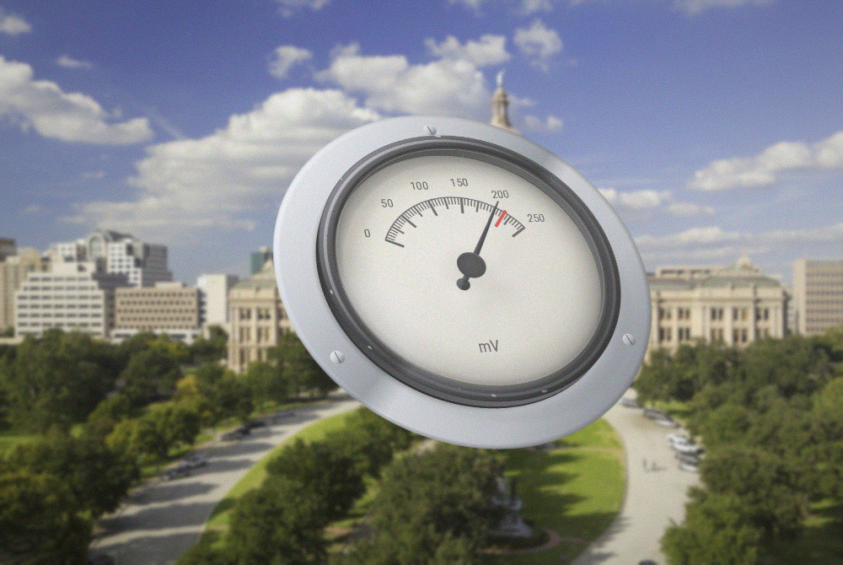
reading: mV 200
